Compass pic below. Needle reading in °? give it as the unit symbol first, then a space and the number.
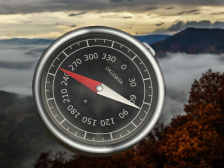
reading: ° 250
